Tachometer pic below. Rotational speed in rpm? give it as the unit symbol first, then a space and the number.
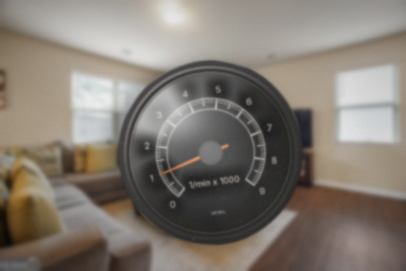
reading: rpm 1000
